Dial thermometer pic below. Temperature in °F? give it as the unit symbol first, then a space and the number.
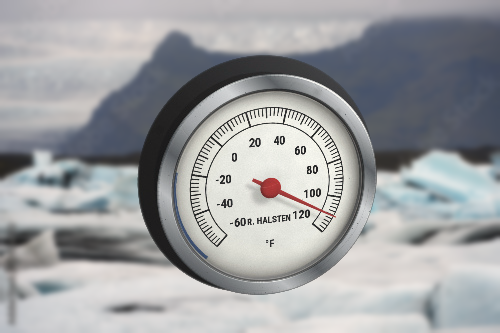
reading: °F 110
